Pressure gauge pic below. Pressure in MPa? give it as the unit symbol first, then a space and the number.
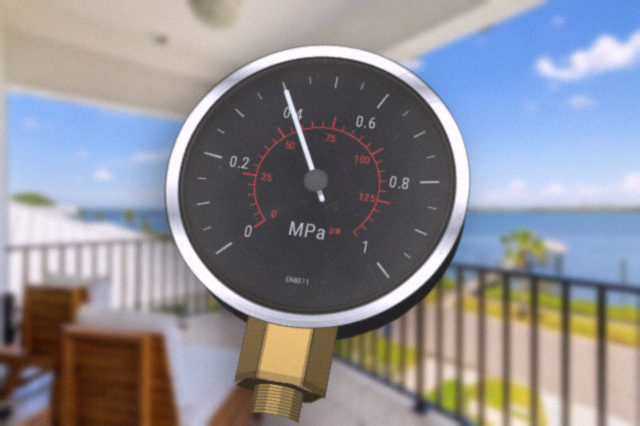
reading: MPa 0.4
